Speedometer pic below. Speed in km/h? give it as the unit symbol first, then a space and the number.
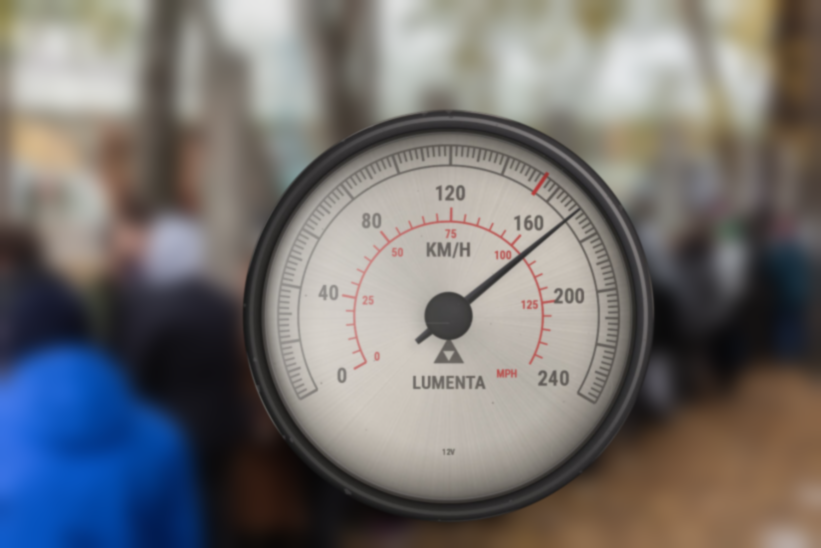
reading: km/h 170
